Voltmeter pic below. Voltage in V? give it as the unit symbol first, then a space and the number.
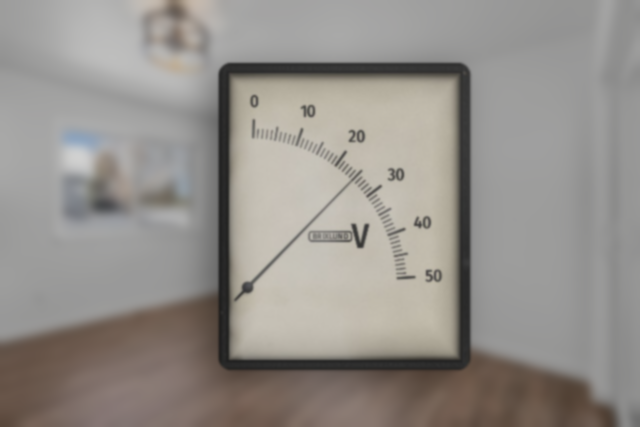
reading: V 25
